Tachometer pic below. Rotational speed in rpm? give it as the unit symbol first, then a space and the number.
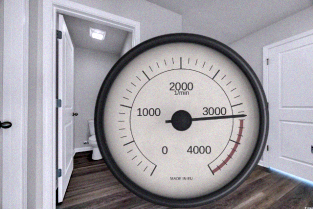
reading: rpm 3150
